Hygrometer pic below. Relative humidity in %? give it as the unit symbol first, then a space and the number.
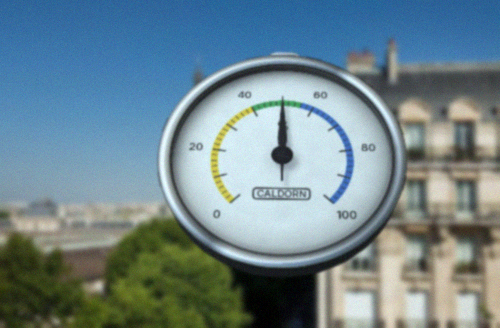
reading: % 50
